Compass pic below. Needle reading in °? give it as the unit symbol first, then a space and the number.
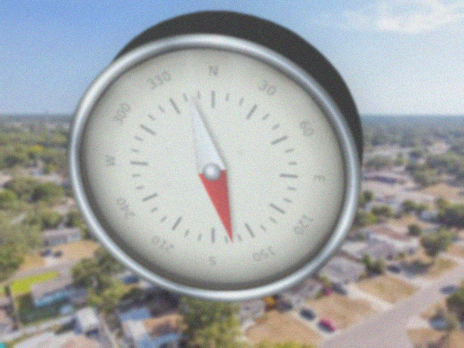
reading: ° 165
